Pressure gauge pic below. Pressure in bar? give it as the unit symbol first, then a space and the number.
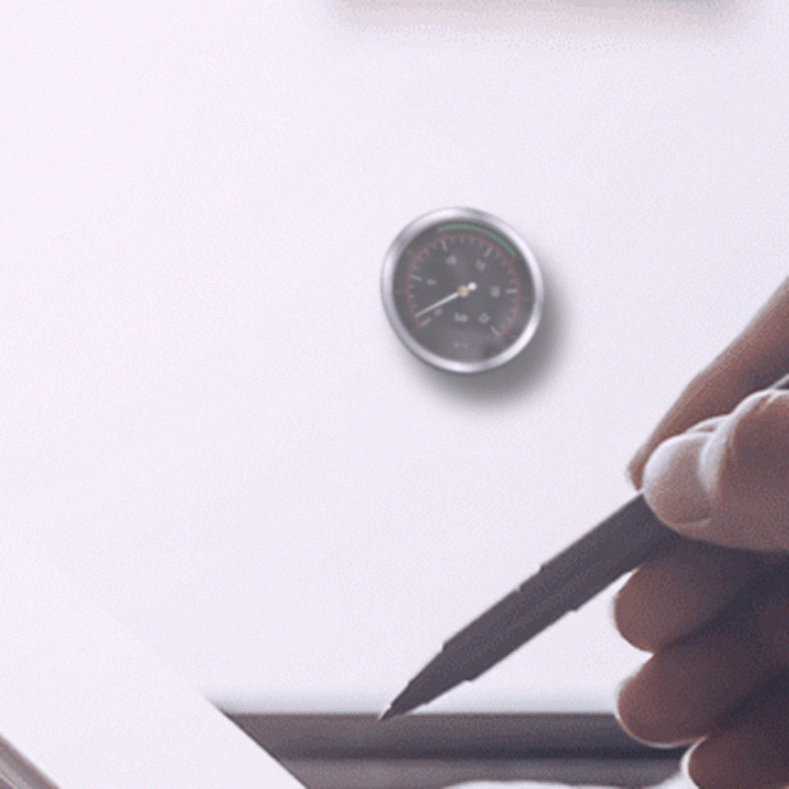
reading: bar 1
